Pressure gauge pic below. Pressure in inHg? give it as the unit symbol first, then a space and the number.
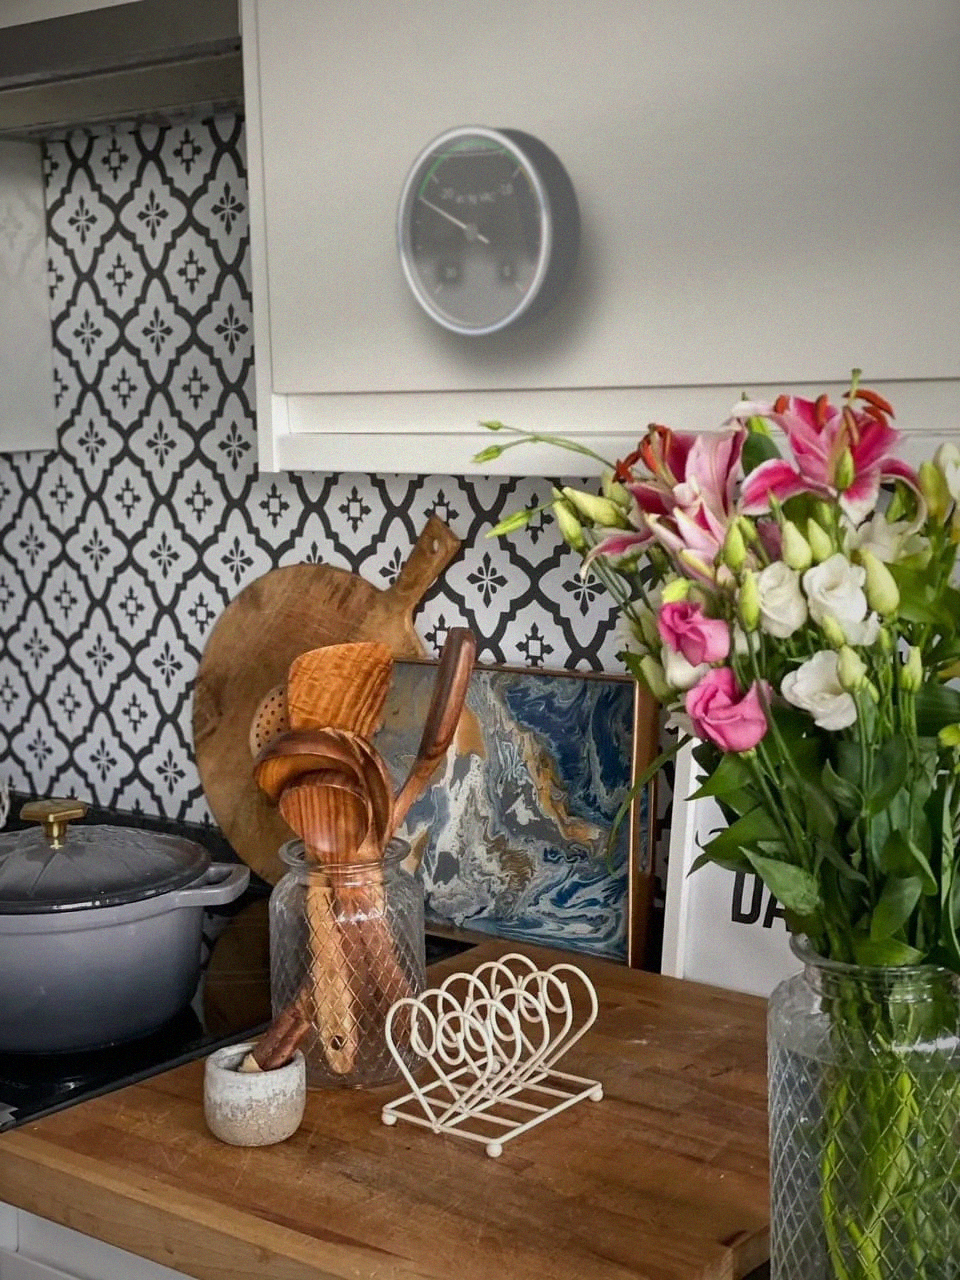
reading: inHg -22
